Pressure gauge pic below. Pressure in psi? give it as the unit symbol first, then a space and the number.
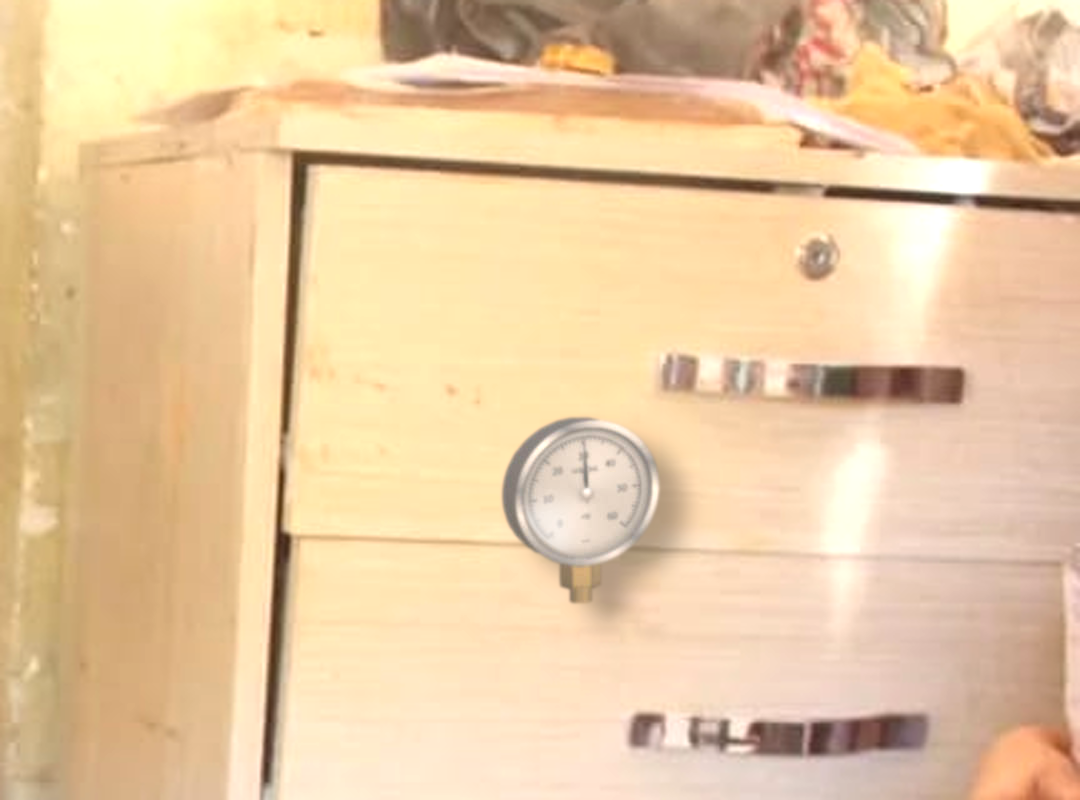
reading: psi 30
